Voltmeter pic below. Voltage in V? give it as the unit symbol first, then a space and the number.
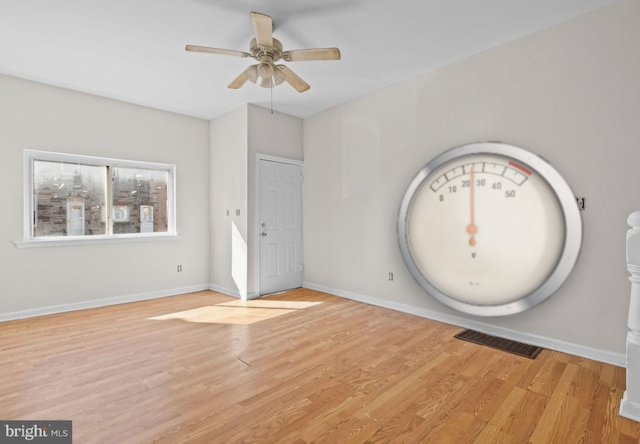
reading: V 25
